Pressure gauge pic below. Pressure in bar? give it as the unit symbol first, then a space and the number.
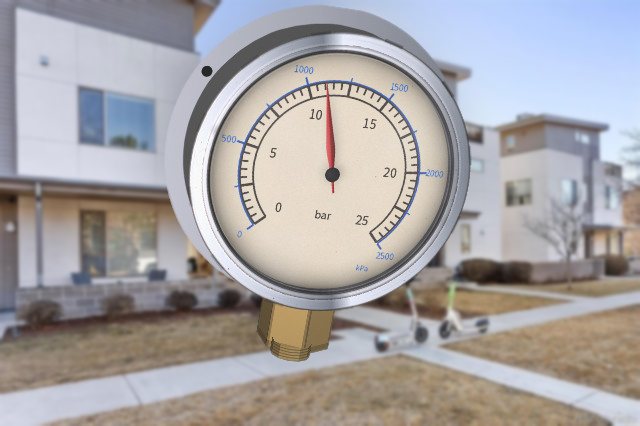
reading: bar 11
